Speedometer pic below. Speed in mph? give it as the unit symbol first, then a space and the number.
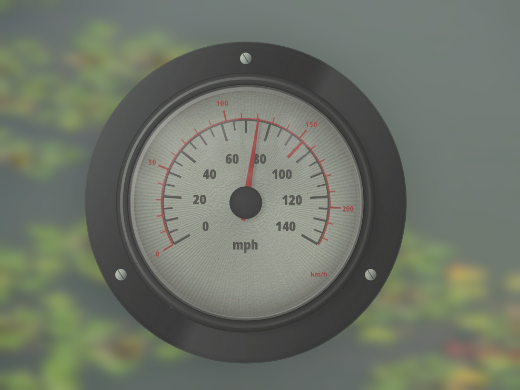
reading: mph 75
